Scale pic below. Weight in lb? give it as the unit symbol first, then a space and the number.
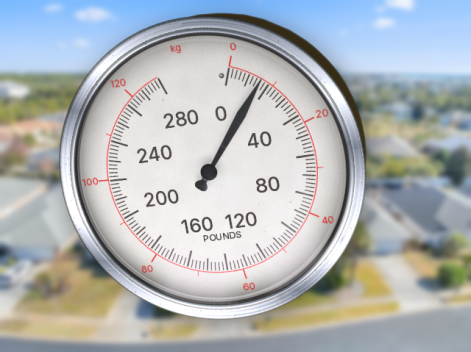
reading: lb 16
